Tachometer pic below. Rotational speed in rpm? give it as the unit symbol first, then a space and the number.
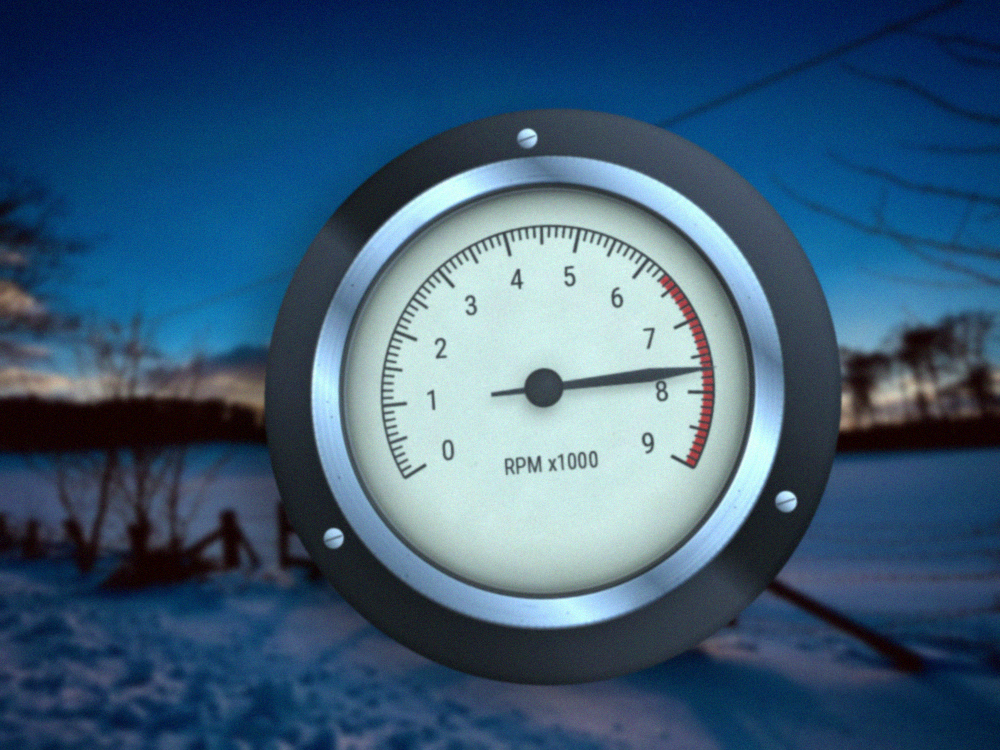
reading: rpm 7700
